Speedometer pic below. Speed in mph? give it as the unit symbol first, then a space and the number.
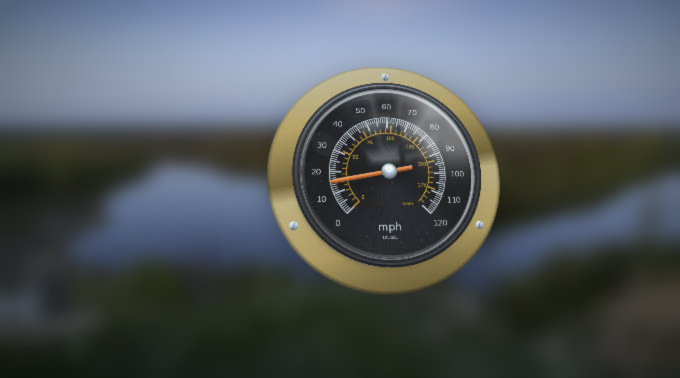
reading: mph 15
